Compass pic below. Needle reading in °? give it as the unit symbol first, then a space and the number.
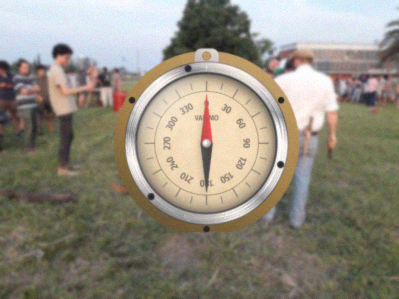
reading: ° 0
